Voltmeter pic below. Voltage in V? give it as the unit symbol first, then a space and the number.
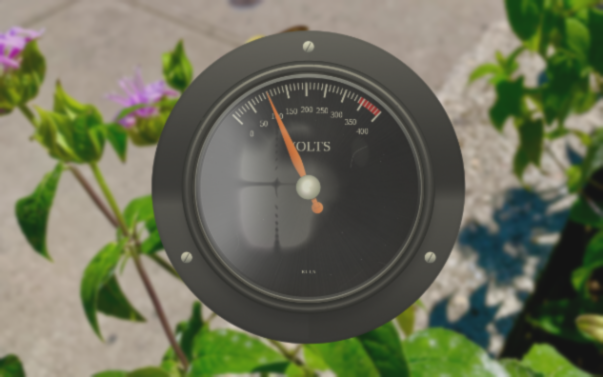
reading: V 100
